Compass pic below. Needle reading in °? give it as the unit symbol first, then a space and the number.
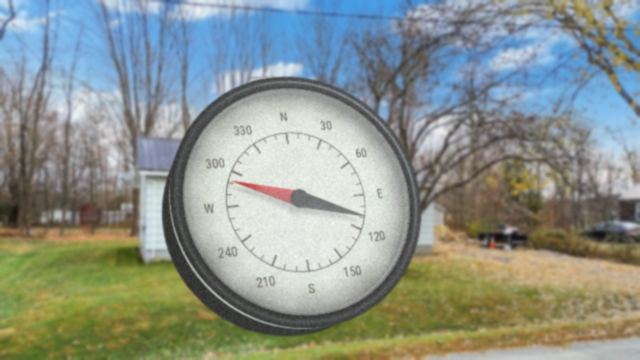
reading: ° 290
